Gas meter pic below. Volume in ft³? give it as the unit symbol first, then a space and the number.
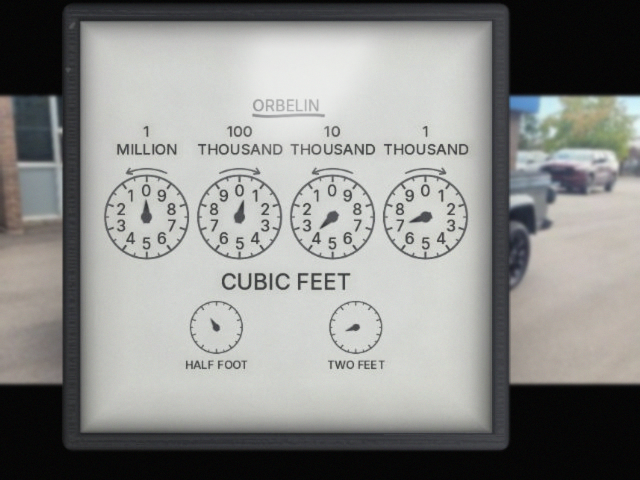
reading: ft³ 3700
